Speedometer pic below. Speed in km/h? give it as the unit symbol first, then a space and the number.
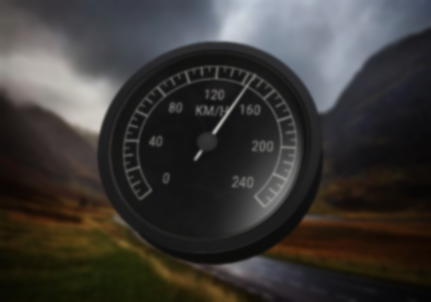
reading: km/h 145
